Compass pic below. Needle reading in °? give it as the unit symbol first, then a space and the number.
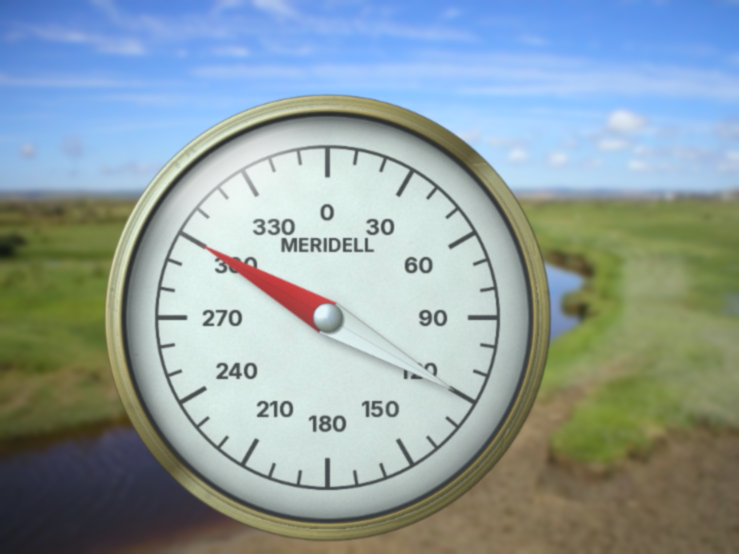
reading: ° 300
